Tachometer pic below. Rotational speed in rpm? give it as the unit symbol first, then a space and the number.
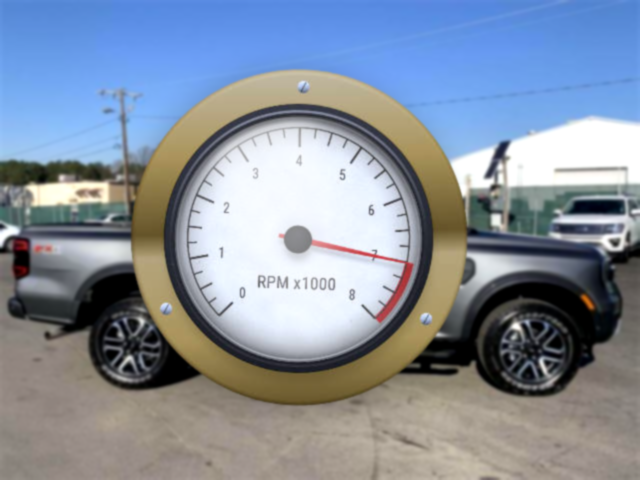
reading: rpm 7000
